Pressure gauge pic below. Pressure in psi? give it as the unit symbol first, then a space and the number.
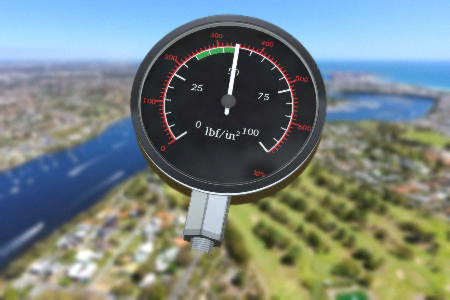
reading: psi 50
